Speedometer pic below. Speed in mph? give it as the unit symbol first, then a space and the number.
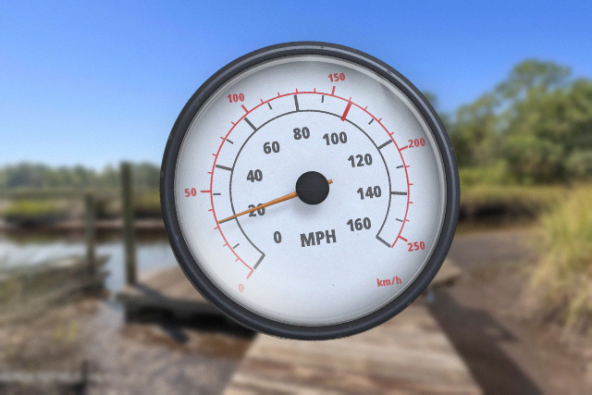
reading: mph 20
